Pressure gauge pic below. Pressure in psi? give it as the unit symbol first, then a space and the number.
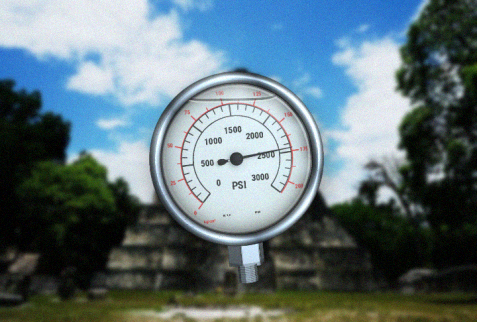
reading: psi 2450
